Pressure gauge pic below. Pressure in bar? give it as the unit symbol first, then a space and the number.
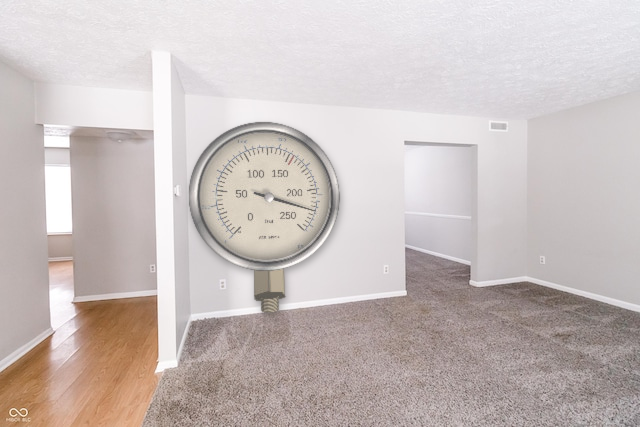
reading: bar 225
